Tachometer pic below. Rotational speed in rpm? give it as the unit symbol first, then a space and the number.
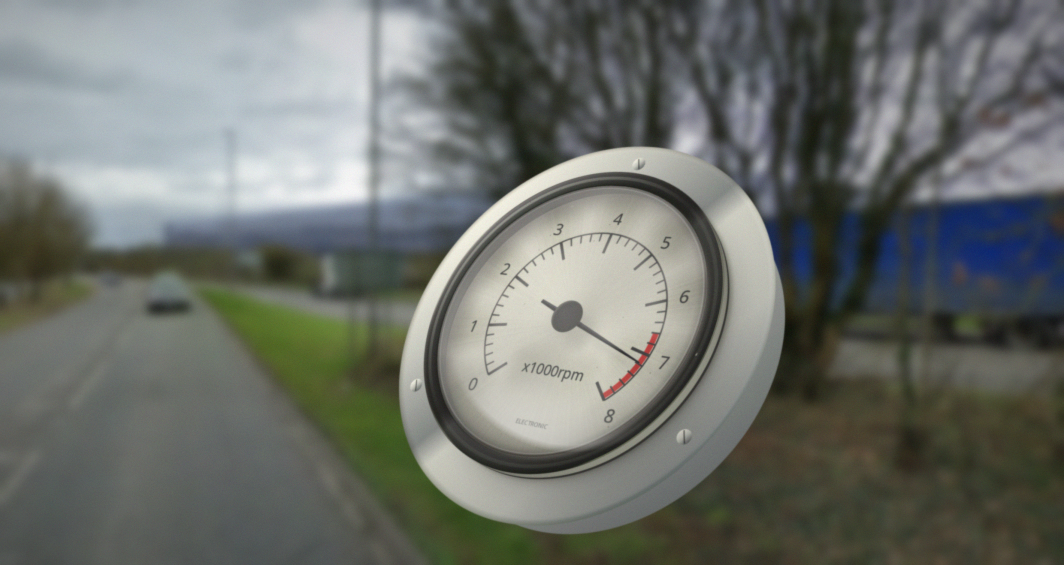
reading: rpm 7200
